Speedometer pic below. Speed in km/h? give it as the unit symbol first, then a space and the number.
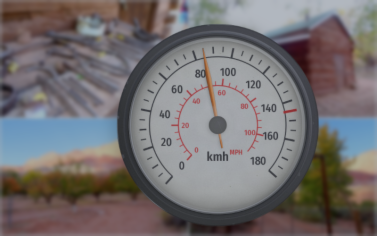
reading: km/h 85
